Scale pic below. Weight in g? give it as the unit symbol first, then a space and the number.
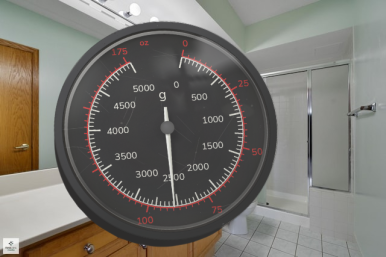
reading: g 2550
